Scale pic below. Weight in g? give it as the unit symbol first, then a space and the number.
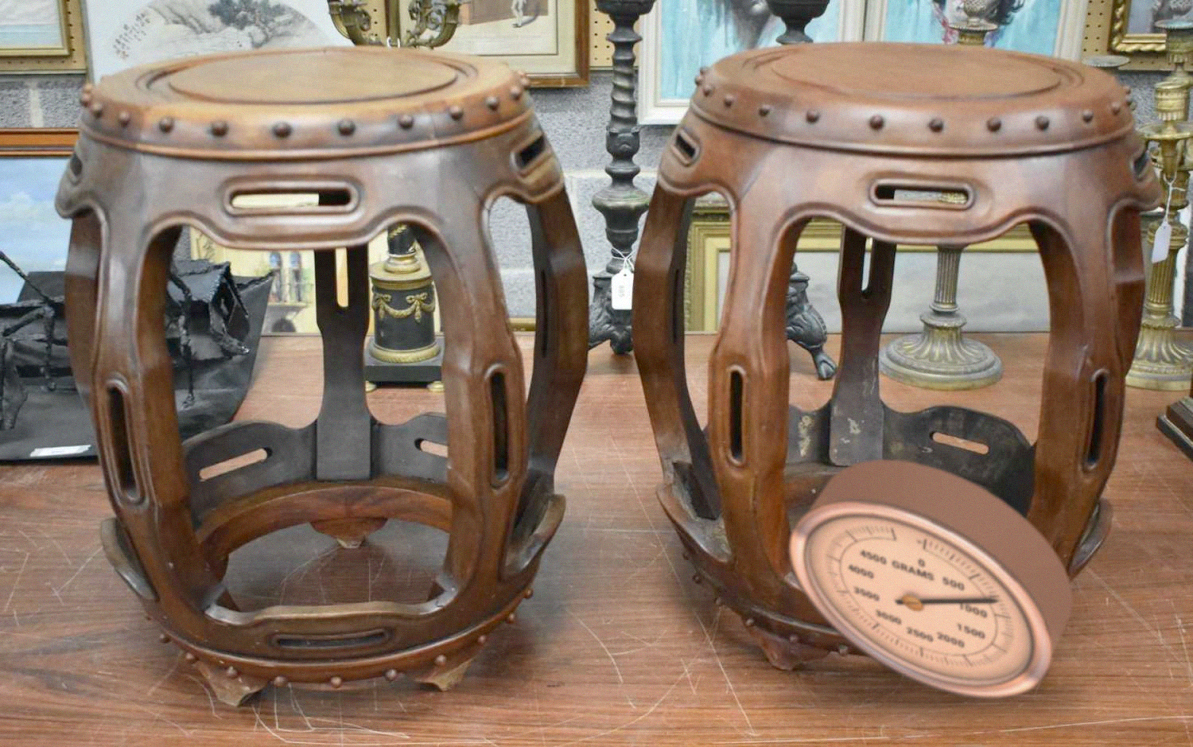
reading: g 750
